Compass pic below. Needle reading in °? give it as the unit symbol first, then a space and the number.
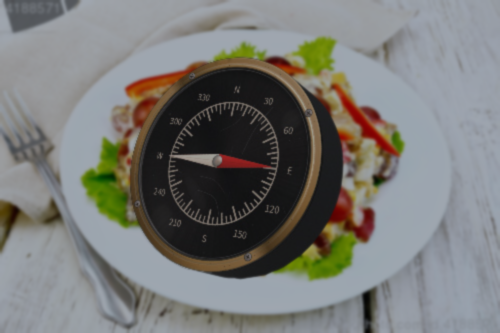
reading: ° 90
